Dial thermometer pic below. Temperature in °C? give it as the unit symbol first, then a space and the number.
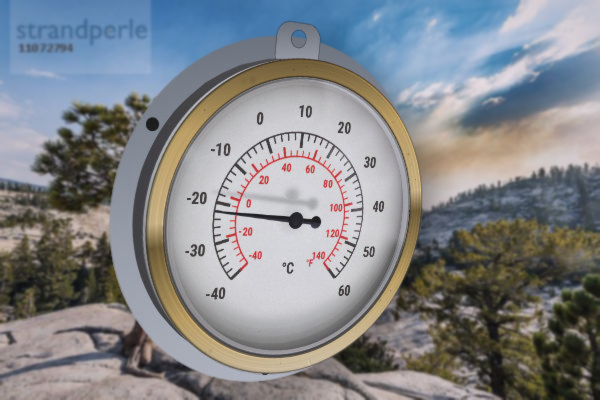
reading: °C -22
